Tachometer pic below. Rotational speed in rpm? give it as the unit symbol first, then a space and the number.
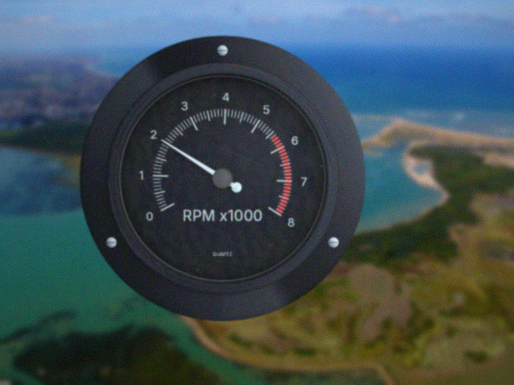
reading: rpm 2000
